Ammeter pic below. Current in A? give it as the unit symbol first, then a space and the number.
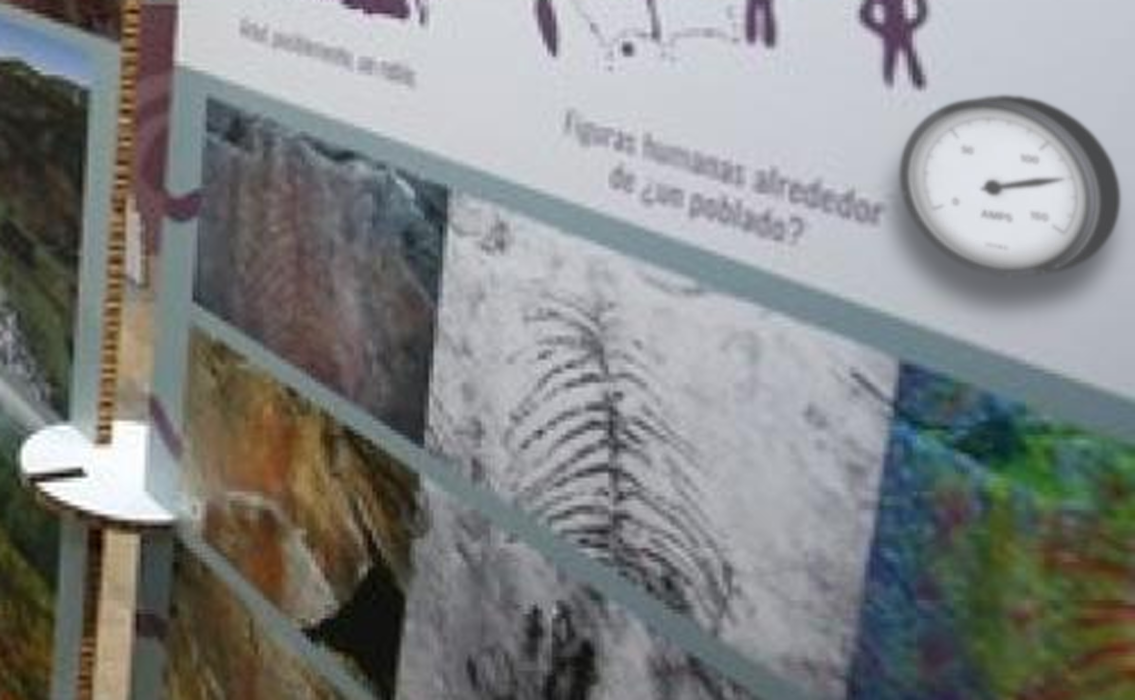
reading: A 120
